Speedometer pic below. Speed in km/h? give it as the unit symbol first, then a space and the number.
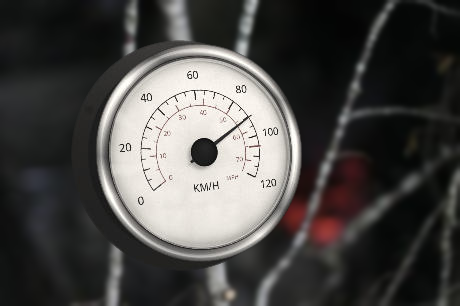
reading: km/h 90
